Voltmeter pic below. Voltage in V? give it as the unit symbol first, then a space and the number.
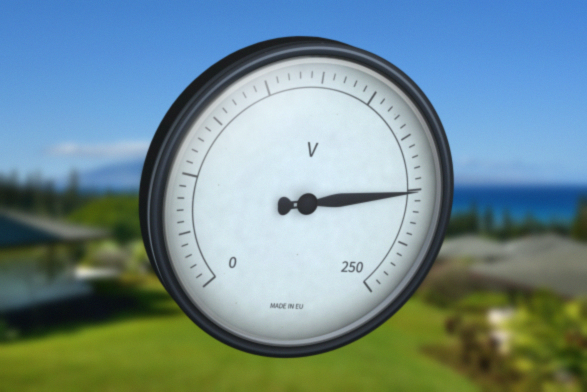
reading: V 200
